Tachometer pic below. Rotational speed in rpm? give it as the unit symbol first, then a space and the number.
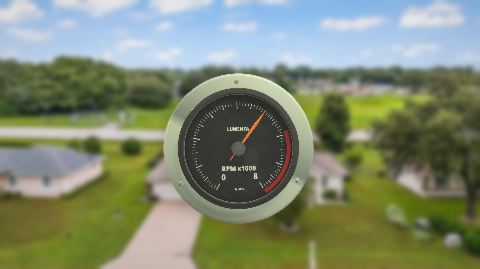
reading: rpm 5000
